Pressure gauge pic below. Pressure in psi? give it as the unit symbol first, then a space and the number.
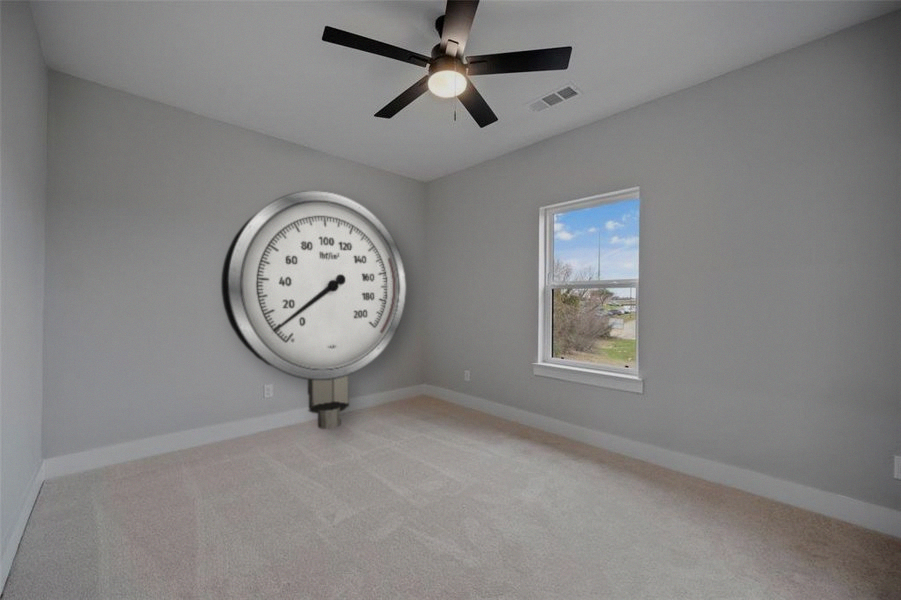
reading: psi 10
